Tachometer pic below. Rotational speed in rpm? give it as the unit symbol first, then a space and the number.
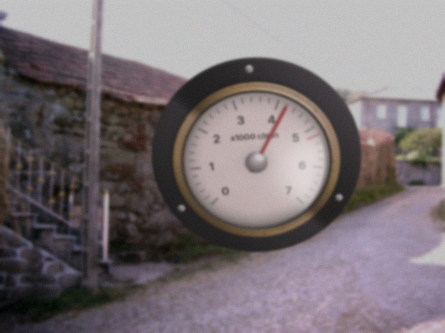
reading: rpm 4200
